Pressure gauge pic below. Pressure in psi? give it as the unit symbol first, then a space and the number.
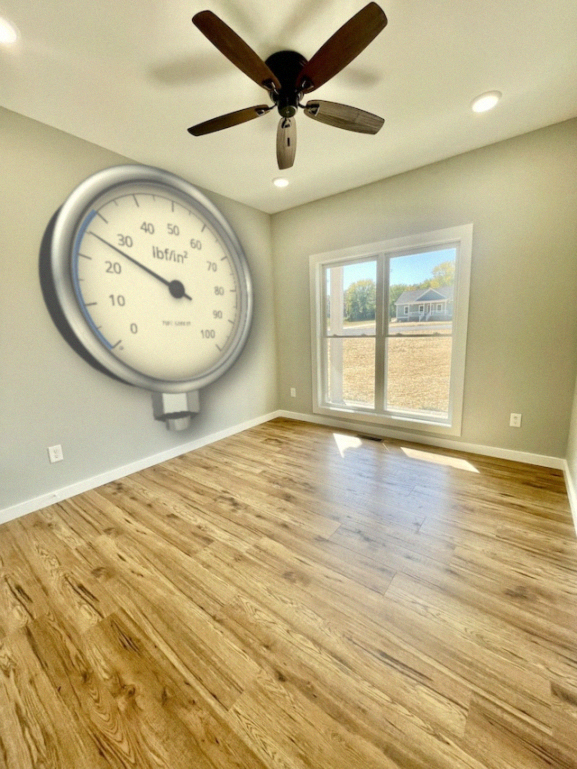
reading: psi 25
